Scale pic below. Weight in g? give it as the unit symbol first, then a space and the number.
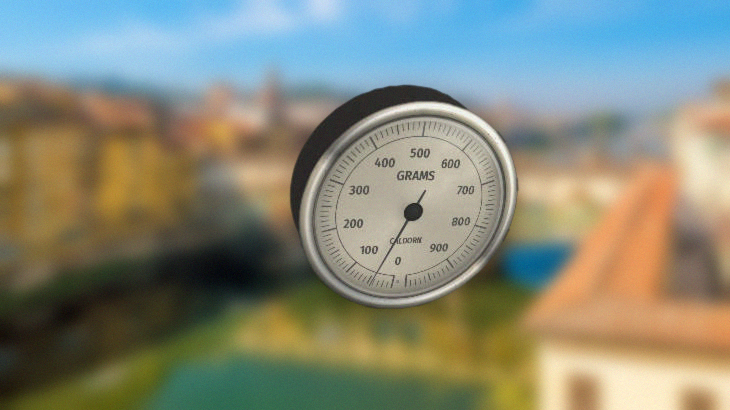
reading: g 50
